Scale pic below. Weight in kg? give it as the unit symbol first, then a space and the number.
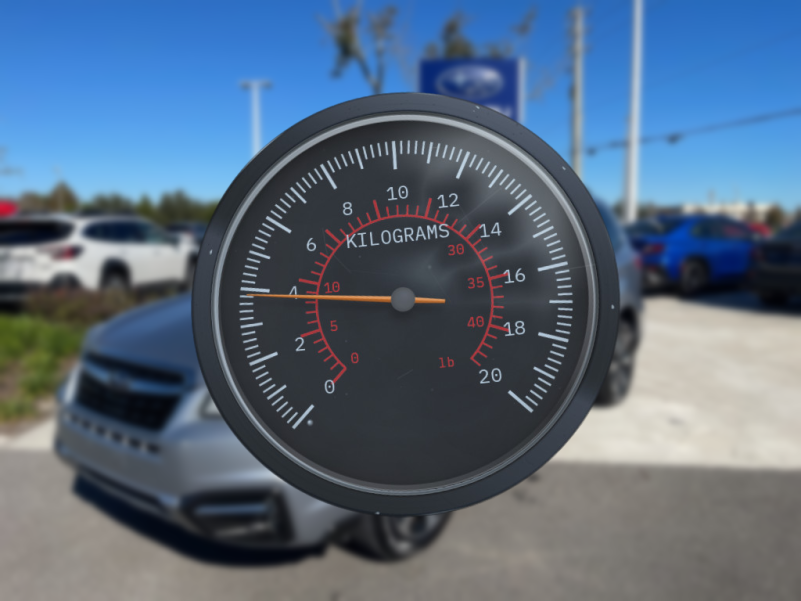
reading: kg 3.8
